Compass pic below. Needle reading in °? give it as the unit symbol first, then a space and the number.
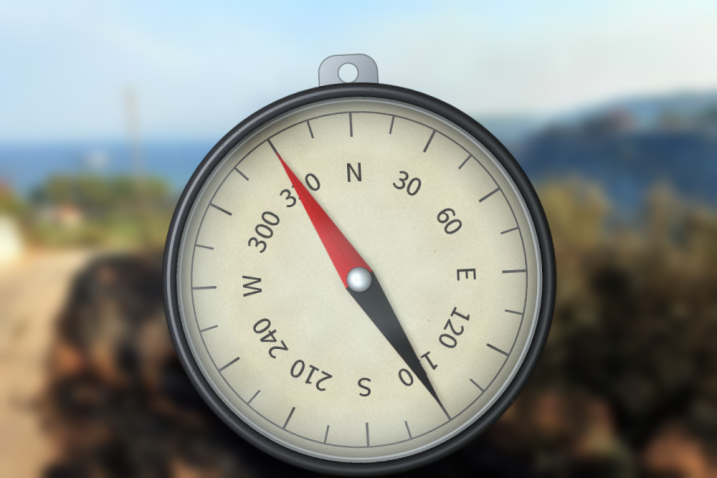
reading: ° 330
